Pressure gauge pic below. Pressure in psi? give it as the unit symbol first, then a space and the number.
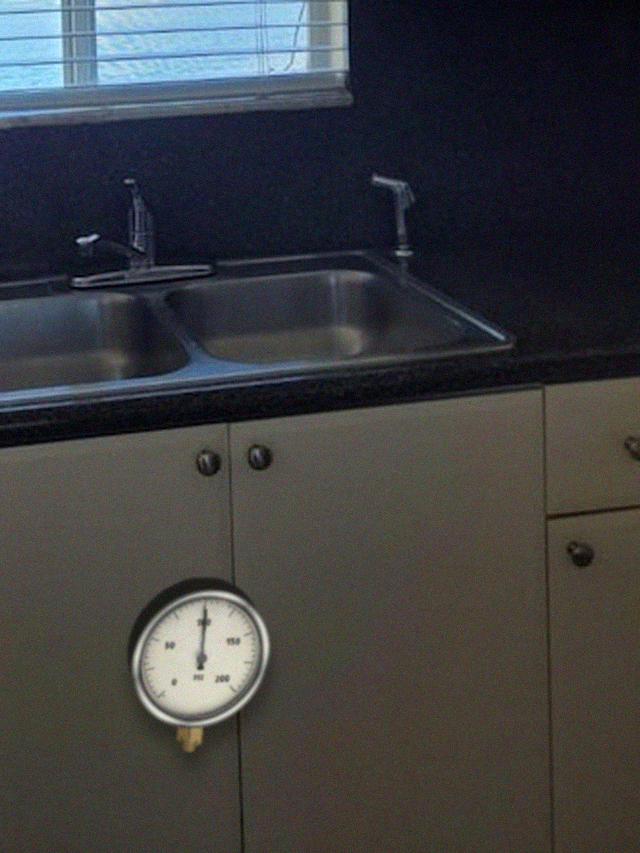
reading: psi 100
